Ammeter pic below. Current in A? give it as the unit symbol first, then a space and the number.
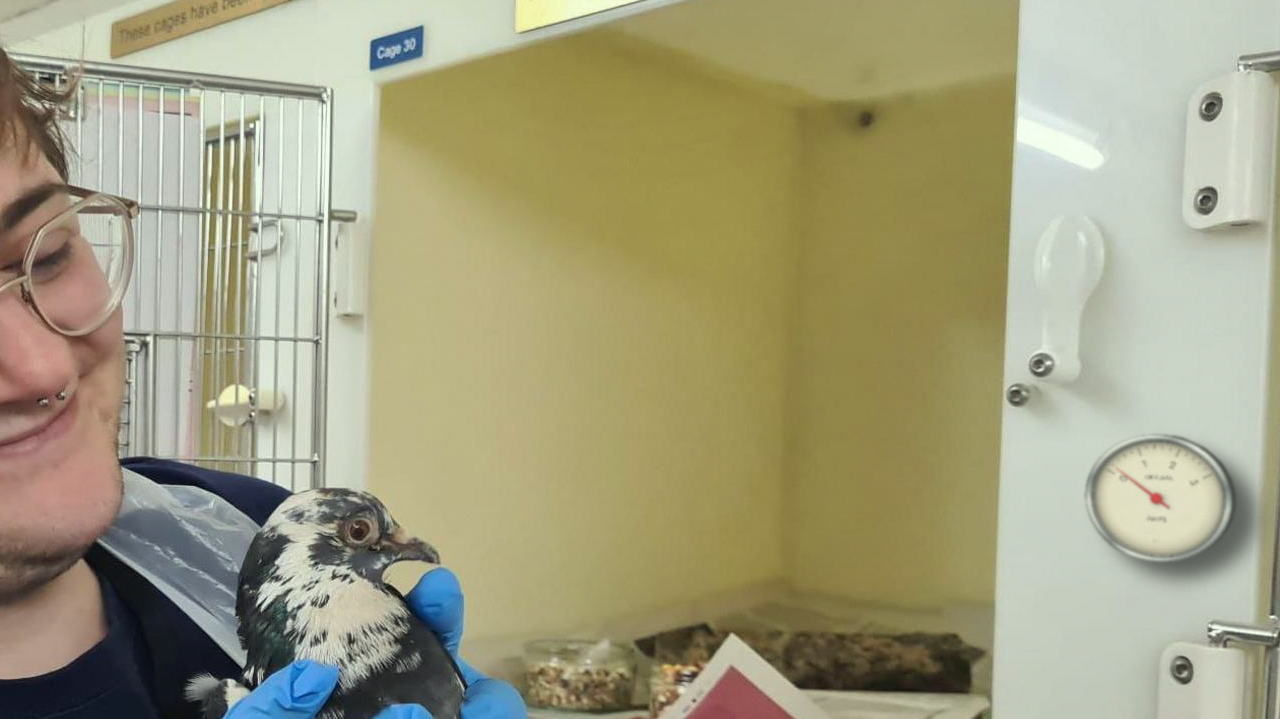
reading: A 0.2
